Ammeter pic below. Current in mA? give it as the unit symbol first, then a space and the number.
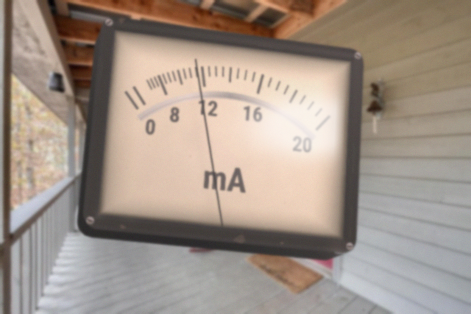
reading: mA 11.5
